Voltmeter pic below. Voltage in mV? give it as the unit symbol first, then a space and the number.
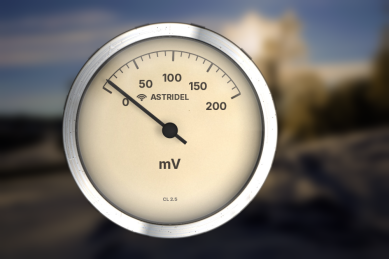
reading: mV 10
